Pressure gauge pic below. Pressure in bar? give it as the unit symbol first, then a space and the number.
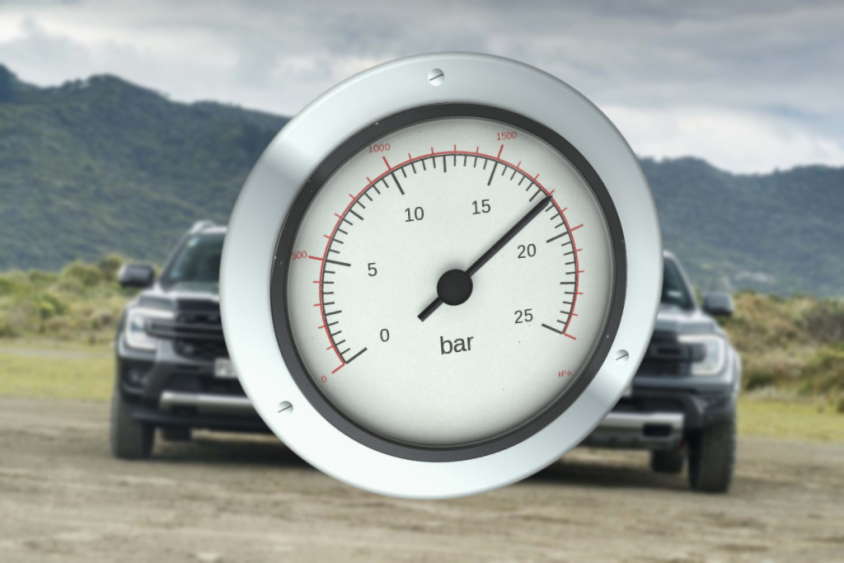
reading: bar 18
